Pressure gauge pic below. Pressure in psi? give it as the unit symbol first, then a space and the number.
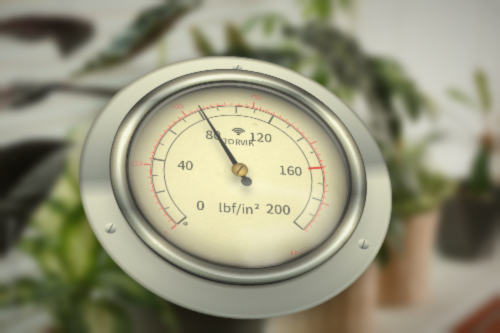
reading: psi 80
